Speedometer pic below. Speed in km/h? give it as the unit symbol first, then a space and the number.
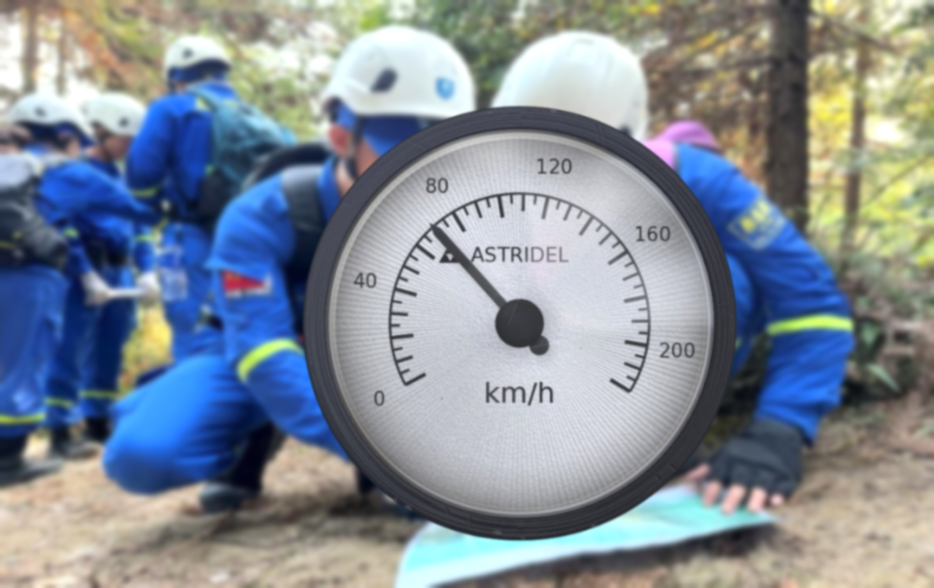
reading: km/h 70
